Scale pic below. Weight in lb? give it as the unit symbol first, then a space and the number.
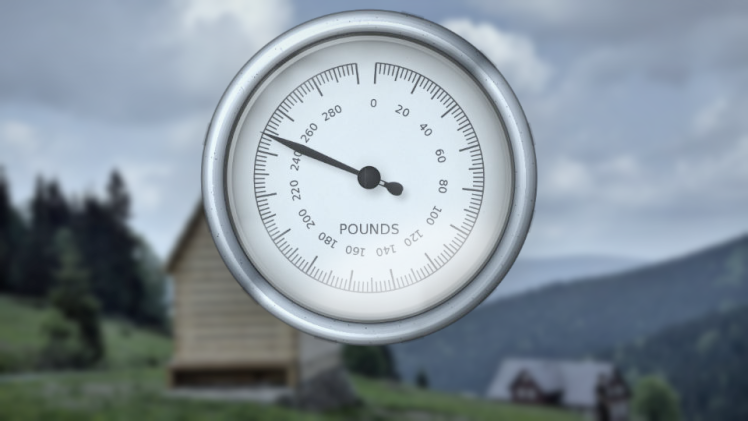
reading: lb 248
